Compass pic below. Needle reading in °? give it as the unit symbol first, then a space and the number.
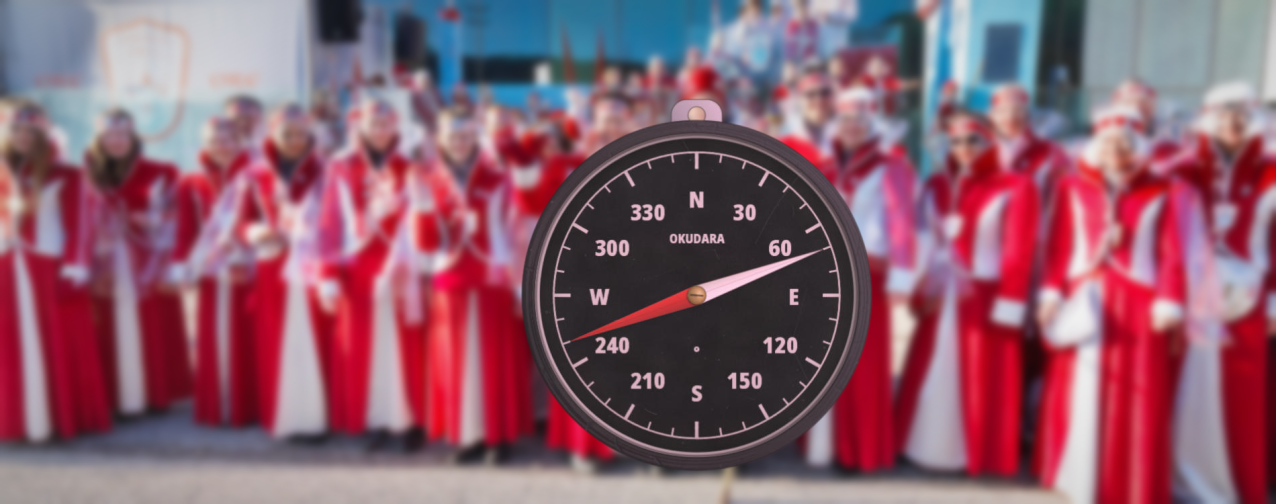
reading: ° 250
